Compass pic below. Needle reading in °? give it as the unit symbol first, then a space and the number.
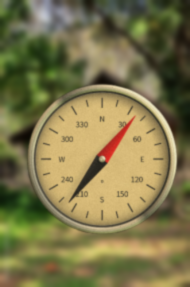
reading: ° 37.5
